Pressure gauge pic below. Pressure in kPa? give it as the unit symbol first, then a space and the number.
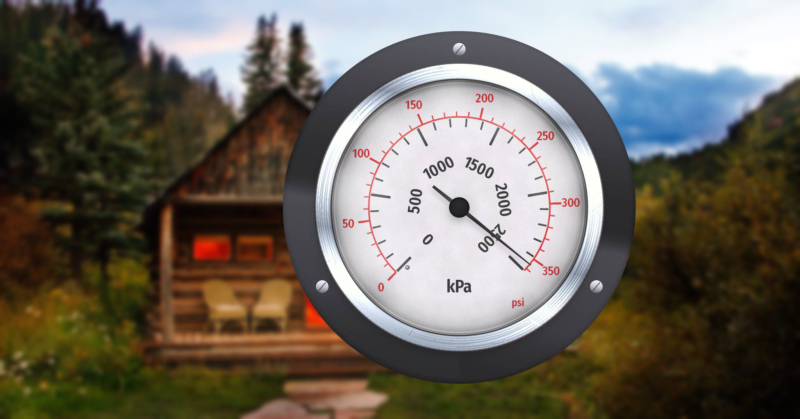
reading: kPa 2450
